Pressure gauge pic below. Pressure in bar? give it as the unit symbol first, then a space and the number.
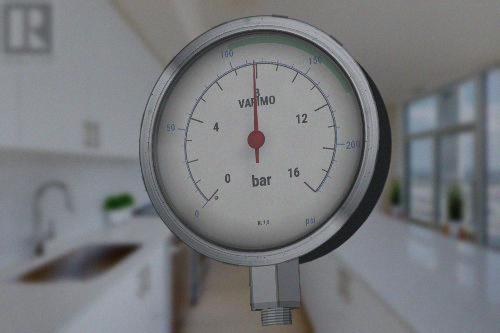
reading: bar 8
